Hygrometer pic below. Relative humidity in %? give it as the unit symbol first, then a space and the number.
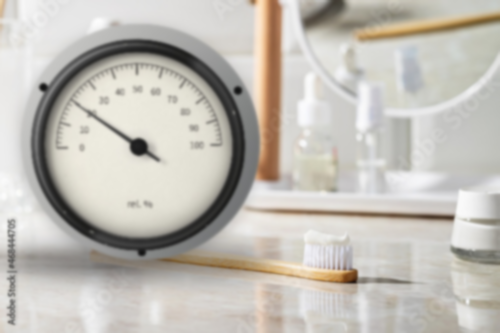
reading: % 20
